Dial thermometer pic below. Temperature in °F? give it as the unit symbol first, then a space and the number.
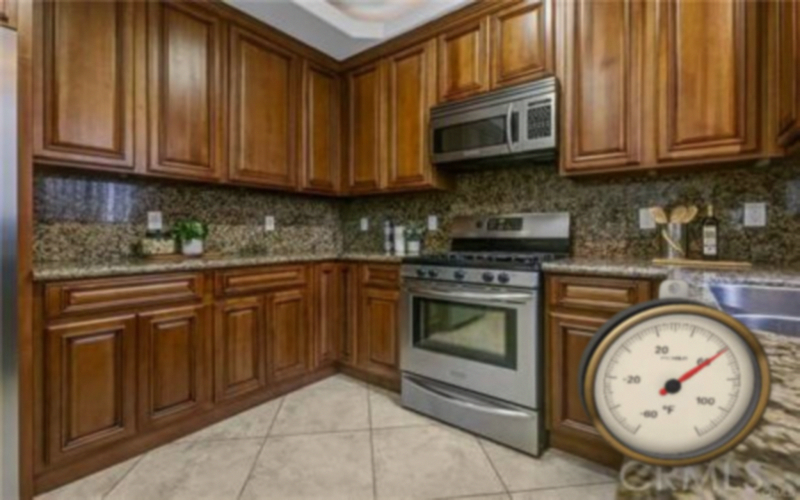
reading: °F 60
